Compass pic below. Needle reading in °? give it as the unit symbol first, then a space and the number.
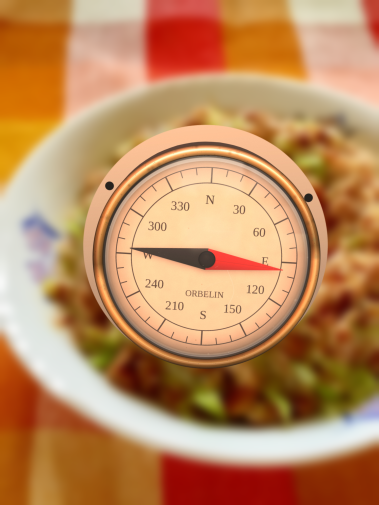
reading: ° 95
